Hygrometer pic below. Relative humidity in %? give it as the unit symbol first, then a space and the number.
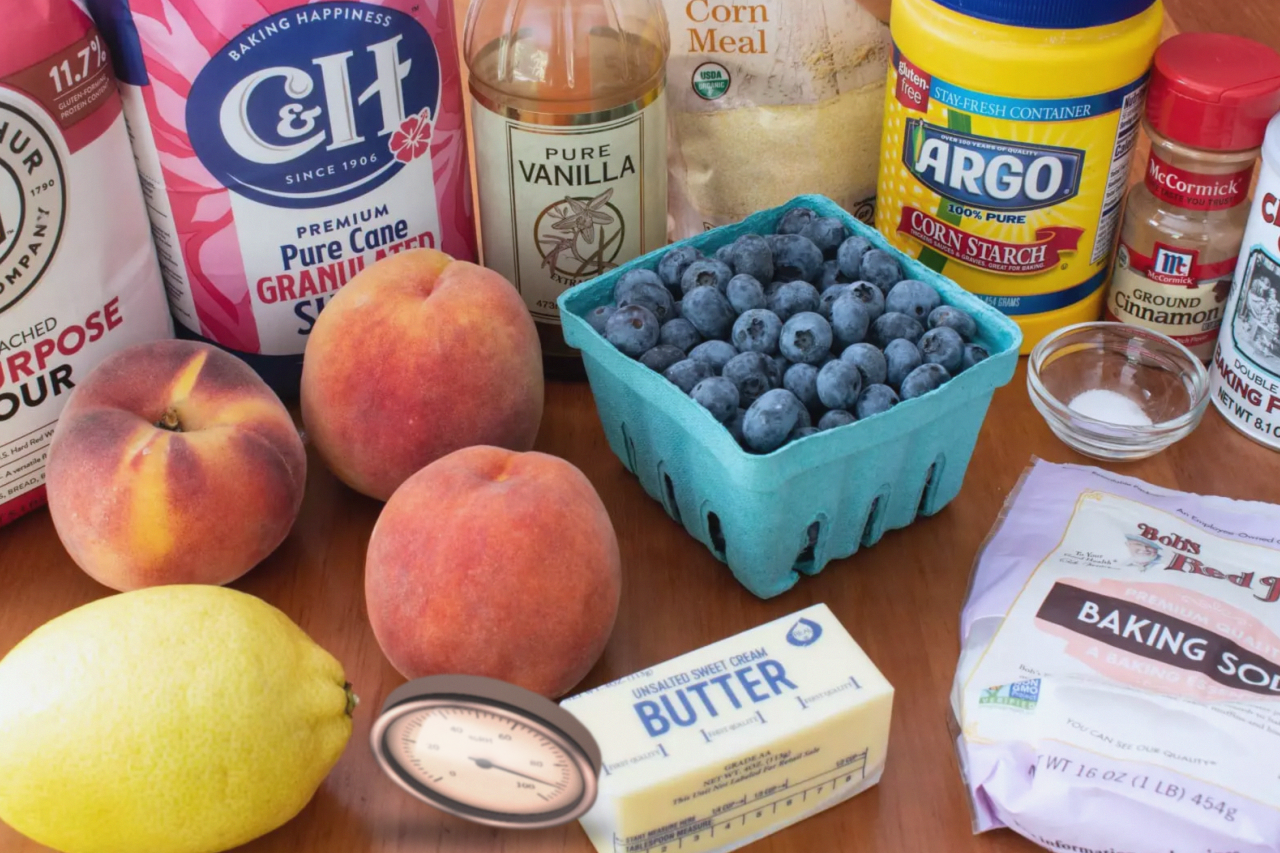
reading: % 90
